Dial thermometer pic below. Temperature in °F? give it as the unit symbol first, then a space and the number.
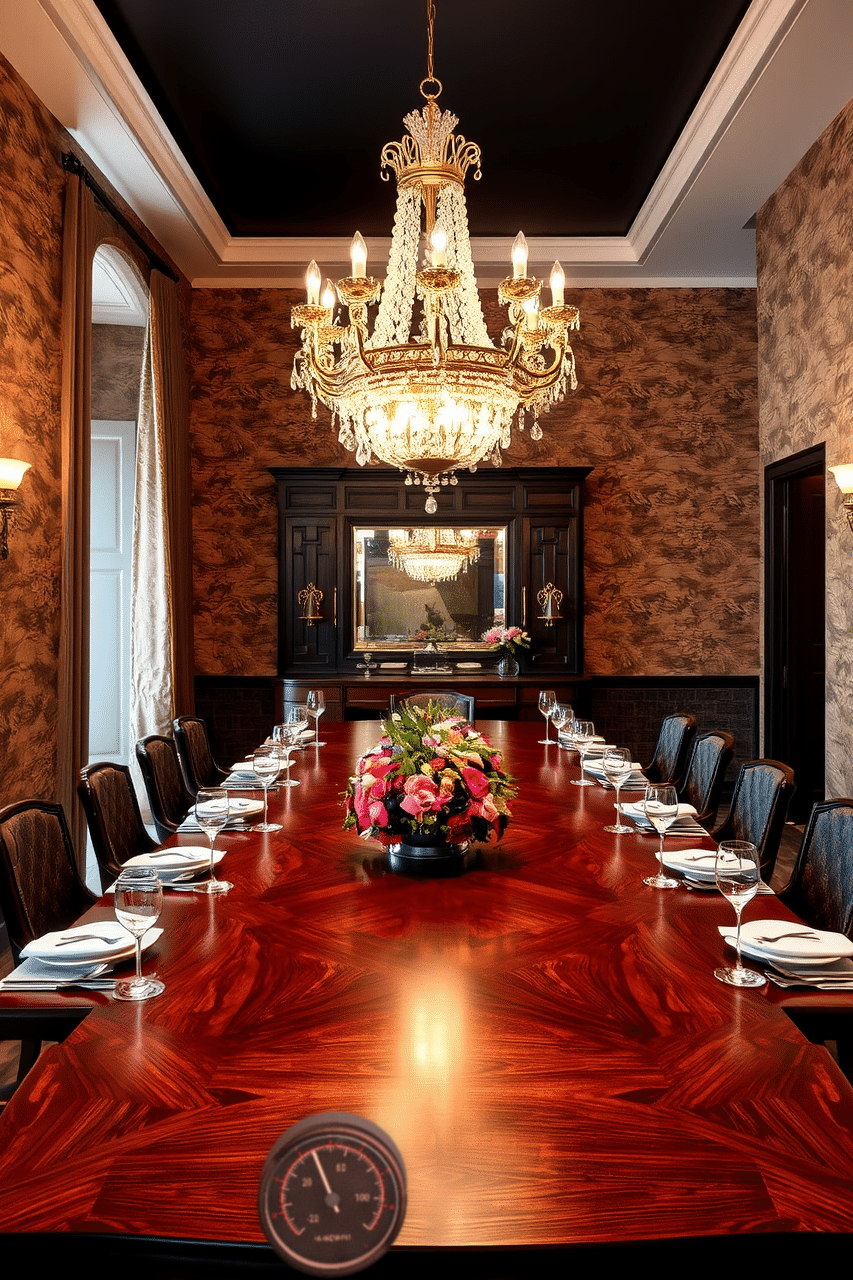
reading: °F 40
